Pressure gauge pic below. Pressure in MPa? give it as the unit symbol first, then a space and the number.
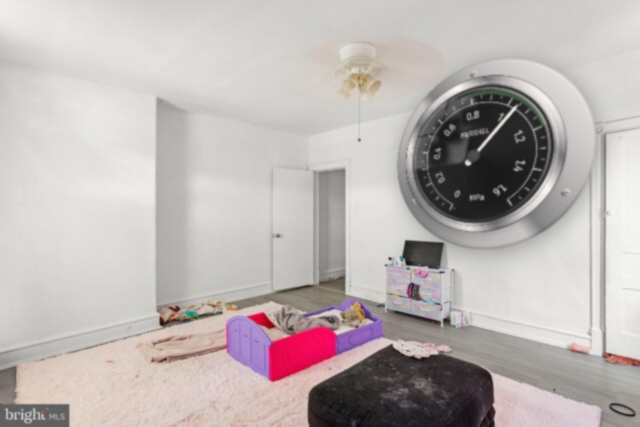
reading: MPa 1.05
